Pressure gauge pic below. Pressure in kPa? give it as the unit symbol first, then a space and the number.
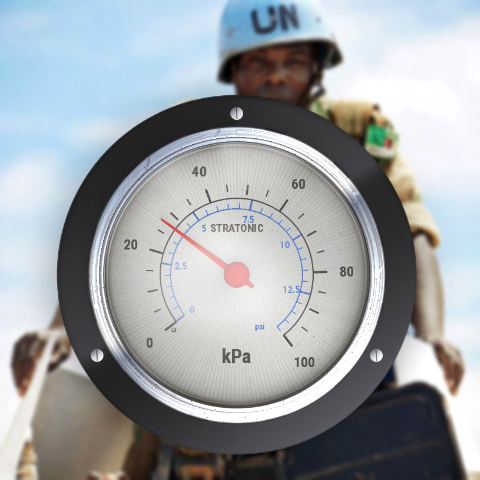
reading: kPa 27.5
